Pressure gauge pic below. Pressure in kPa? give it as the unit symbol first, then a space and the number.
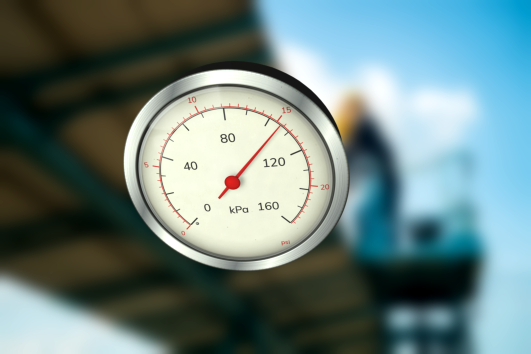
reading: kPa 105
